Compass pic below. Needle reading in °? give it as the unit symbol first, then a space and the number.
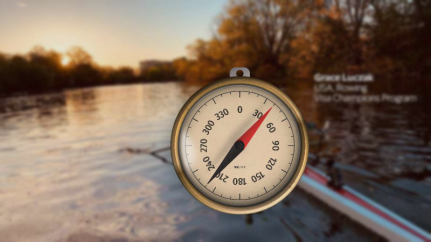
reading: ° 40
